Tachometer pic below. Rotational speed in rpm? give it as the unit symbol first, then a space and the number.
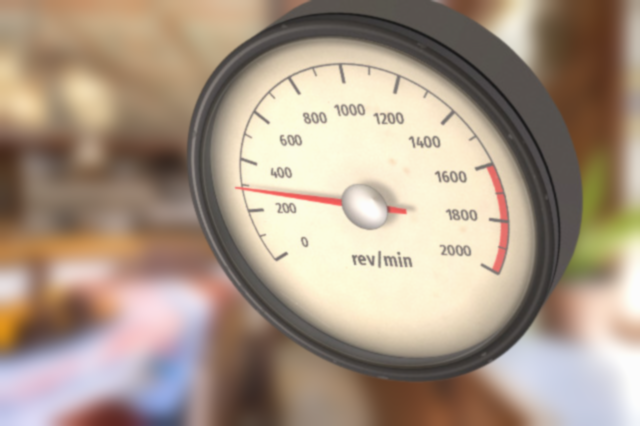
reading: rpm 300
